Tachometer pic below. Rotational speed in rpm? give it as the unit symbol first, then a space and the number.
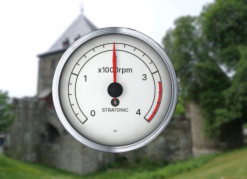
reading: rpm 2000
